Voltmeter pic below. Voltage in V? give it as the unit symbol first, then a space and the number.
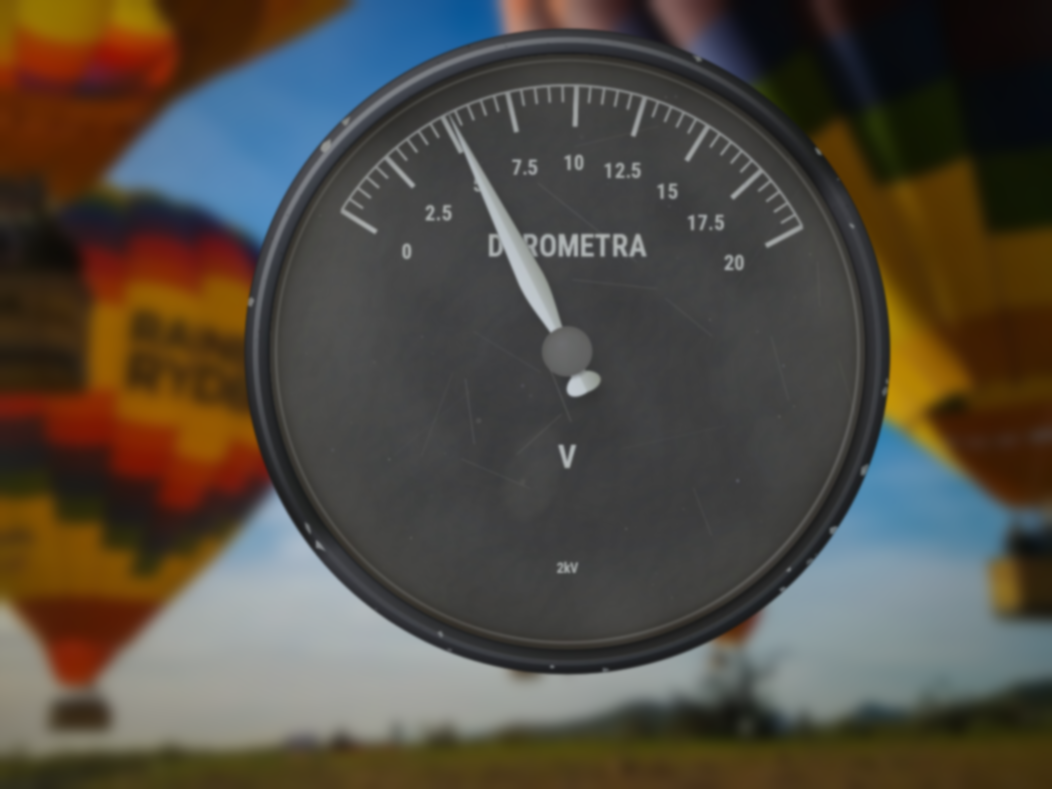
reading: V 5.25
